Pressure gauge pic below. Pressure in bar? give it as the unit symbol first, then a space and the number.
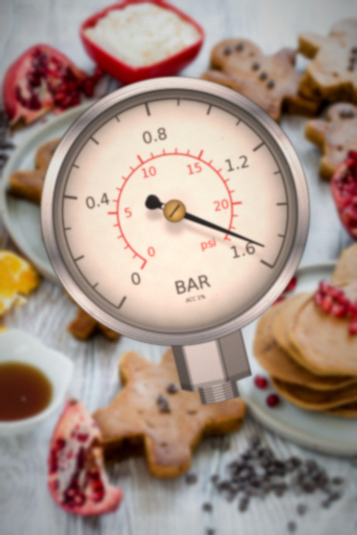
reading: bar 1.55
